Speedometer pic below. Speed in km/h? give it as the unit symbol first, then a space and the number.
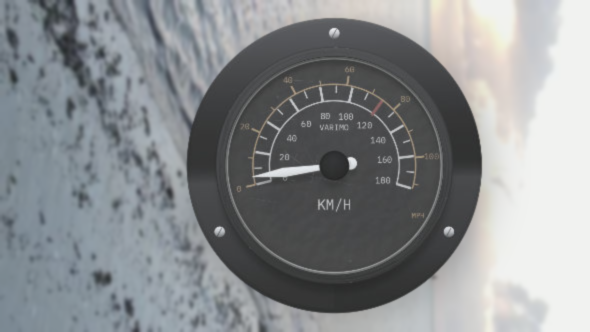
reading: km/h 5
